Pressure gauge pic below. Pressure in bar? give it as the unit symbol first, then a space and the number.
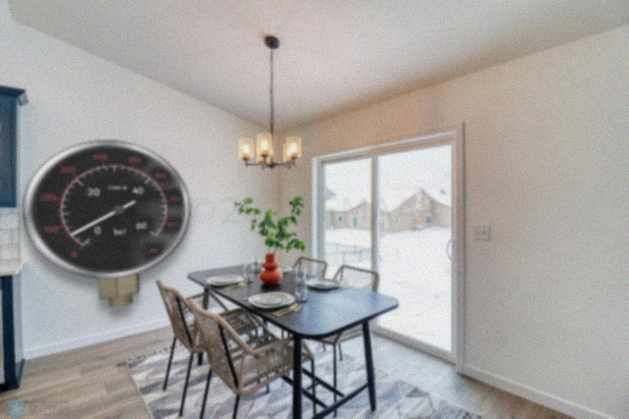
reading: bar 4
